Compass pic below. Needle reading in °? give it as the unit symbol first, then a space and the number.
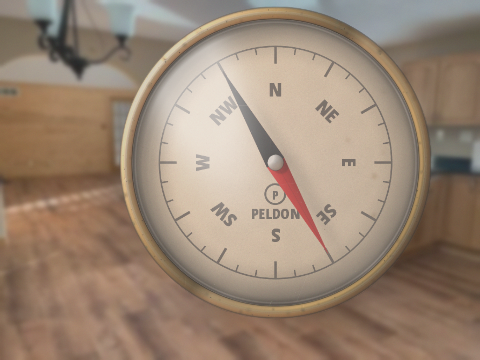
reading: ° 150
